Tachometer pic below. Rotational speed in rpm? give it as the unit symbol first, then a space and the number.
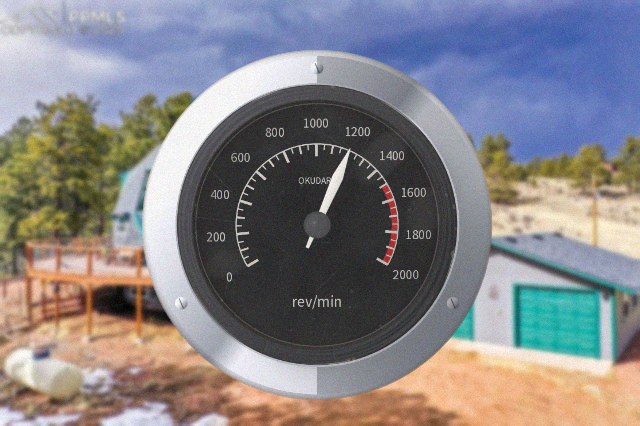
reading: rpm 1200
